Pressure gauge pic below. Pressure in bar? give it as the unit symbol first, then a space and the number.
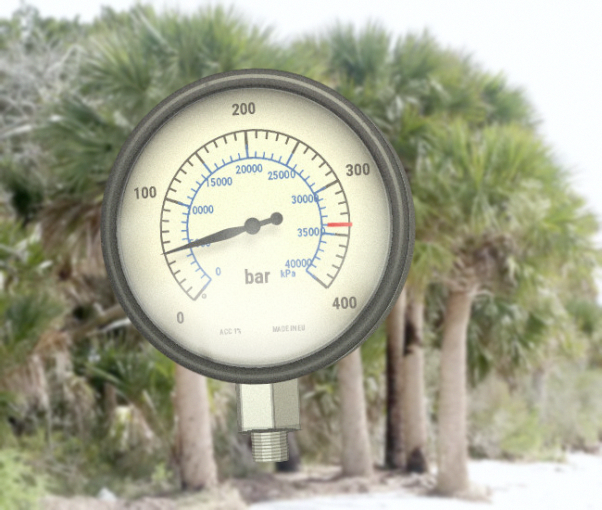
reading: bar 50
